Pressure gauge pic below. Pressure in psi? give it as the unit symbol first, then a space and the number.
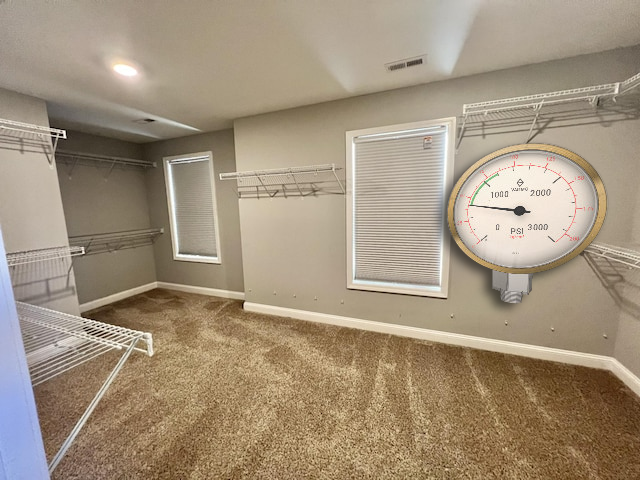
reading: psi 600
